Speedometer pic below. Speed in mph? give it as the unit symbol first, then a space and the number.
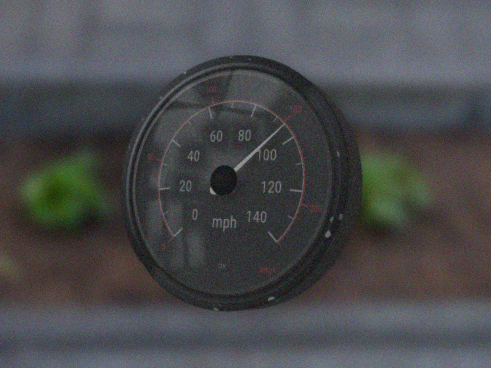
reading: mph 95
